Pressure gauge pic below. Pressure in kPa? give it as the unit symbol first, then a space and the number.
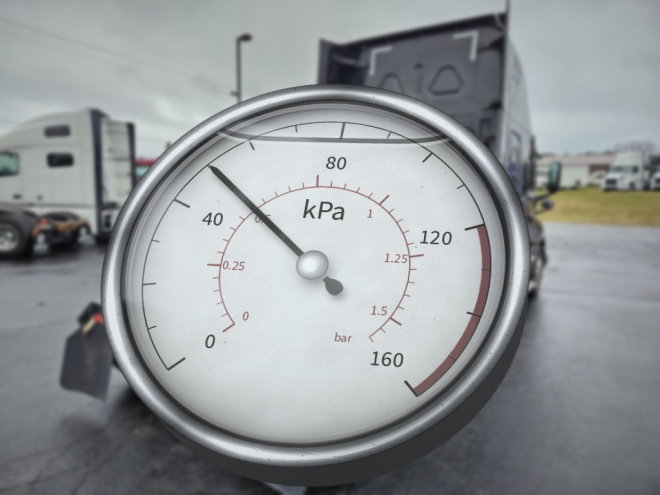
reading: kPa 50
